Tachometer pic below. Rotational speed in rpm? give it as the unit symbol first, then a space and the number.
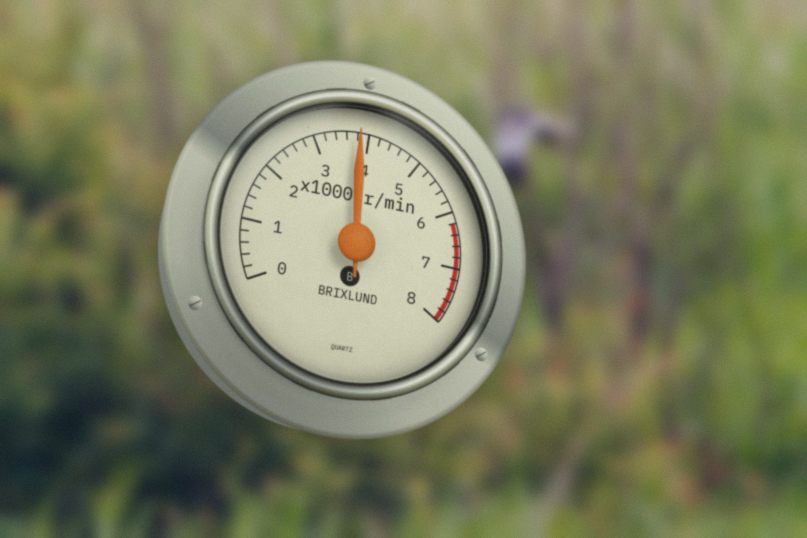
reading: rpm 3800
